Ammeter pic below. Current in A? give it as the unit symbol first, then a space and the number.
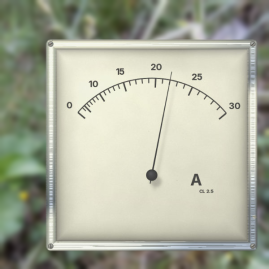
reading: A 22
